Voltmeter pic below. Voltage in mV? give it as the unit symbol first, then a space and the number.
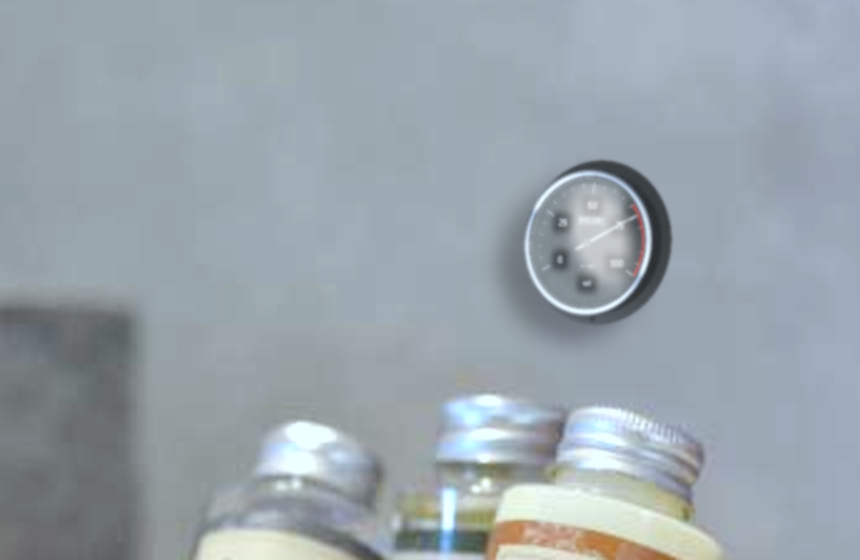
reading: mV 75
